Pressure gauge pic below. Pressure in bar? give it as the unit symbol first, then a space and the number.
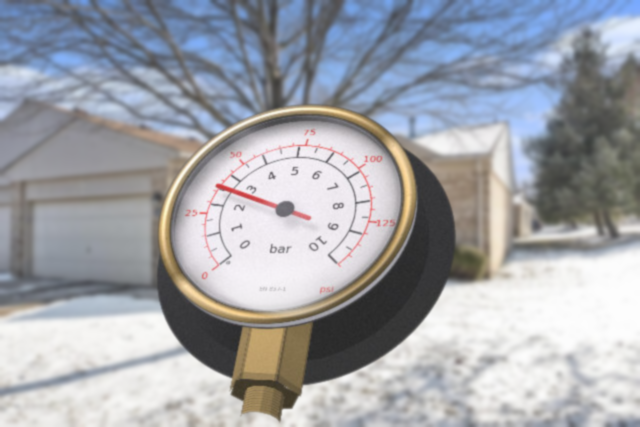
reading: bar 2.5
